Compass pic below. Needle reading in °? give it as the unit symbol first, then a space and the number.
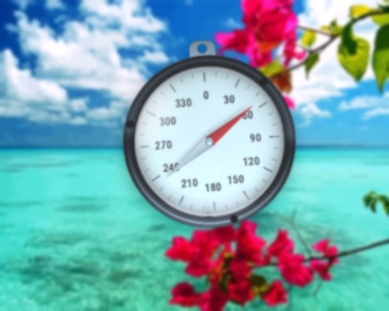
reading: ° 55
